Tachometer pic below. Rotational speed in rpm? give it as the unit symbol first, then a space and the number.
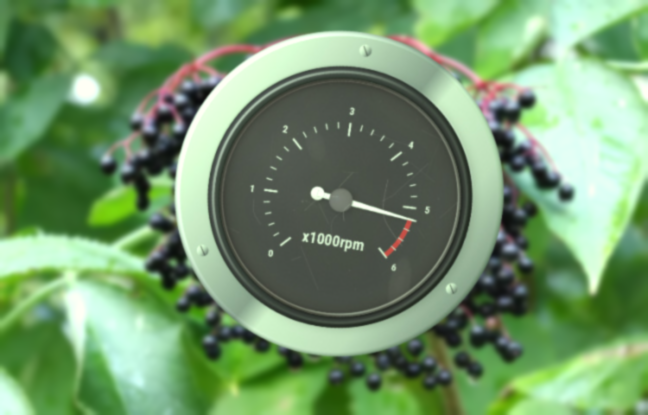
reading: rpm 5200
